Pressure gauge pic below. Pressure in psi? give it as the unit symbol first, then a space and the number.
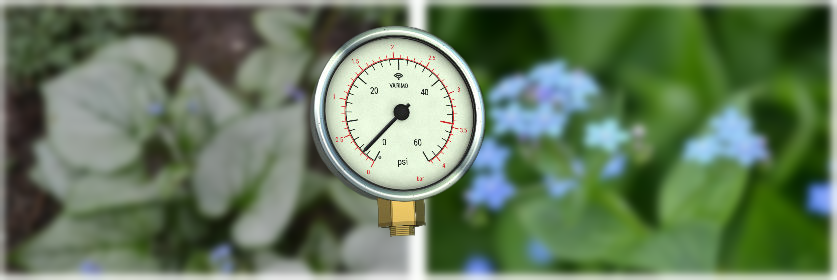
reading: psi 3
